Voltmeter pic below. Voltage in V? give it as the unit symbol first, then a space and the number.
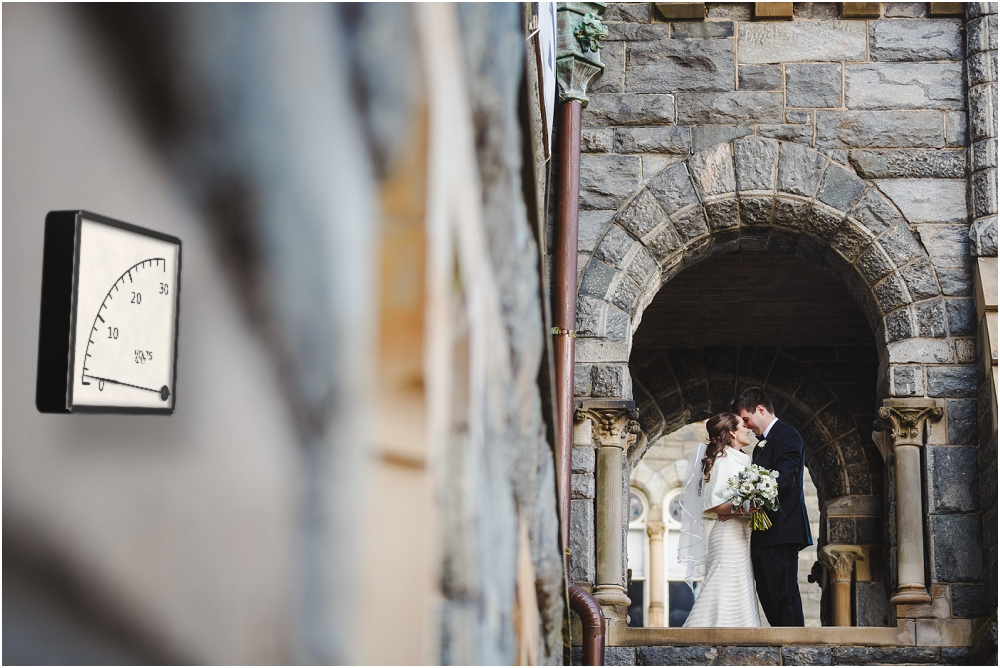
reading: V 1
